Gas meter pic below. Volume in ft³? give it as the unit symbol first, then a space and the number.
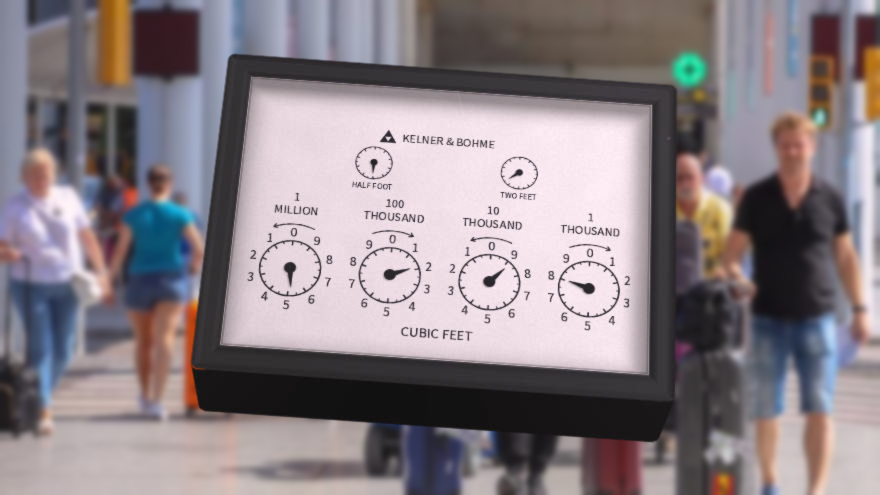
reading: ft³ 518800
